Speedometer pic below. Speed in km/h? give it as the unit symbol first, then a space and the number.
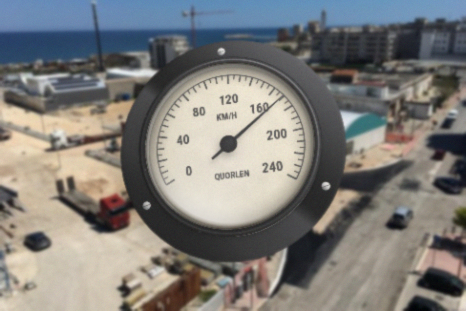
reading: km/h 170
